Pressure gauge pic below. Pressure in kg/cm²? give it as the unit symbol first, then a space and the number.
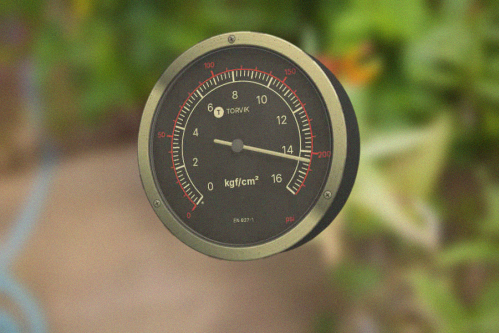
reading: kg/cm² 14.4
